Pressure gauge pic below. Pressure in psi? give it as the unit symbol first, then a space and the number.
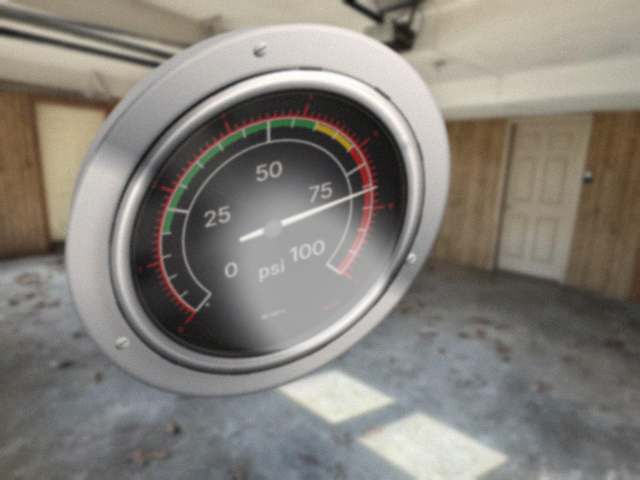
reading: psi 80
